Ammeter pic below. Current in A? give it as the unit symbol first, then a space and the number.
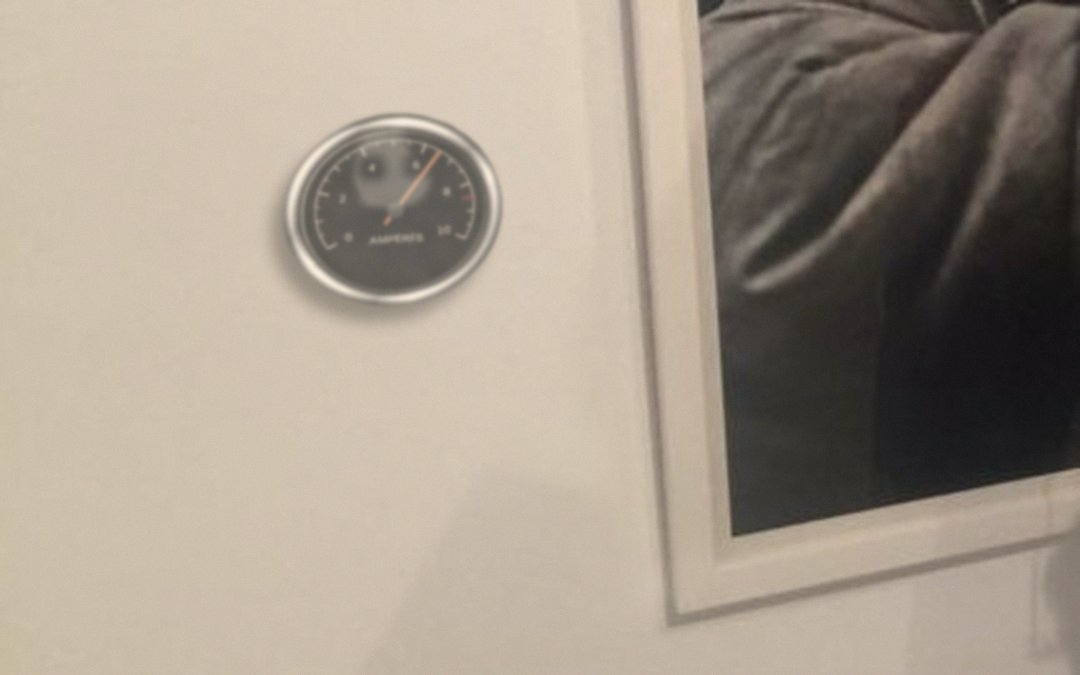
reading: A 6.5
